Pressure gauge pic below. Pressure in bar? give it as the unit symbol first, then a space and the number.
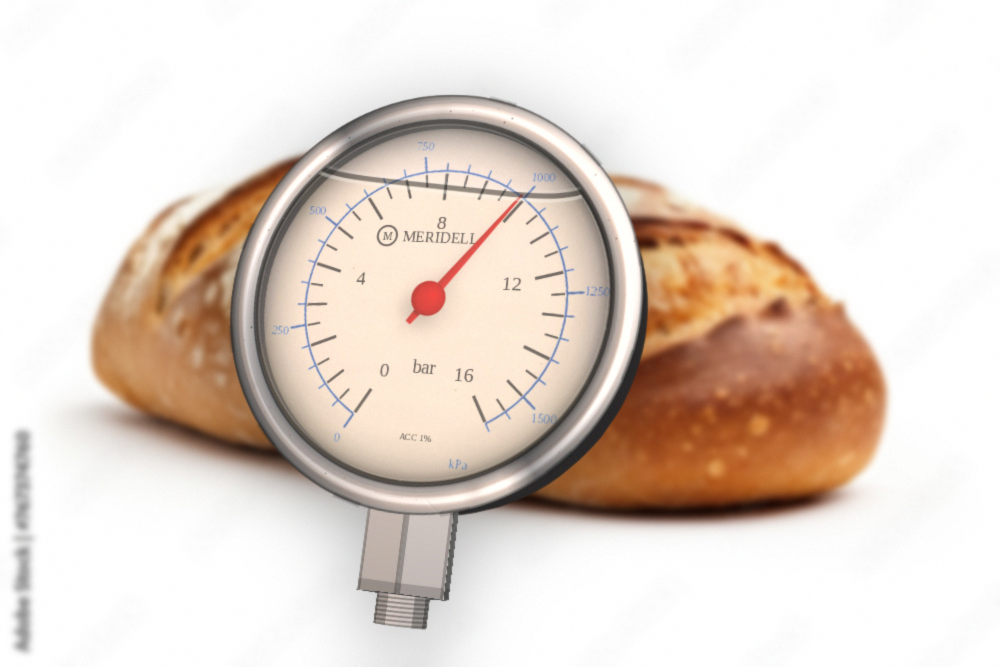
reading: bar 10
